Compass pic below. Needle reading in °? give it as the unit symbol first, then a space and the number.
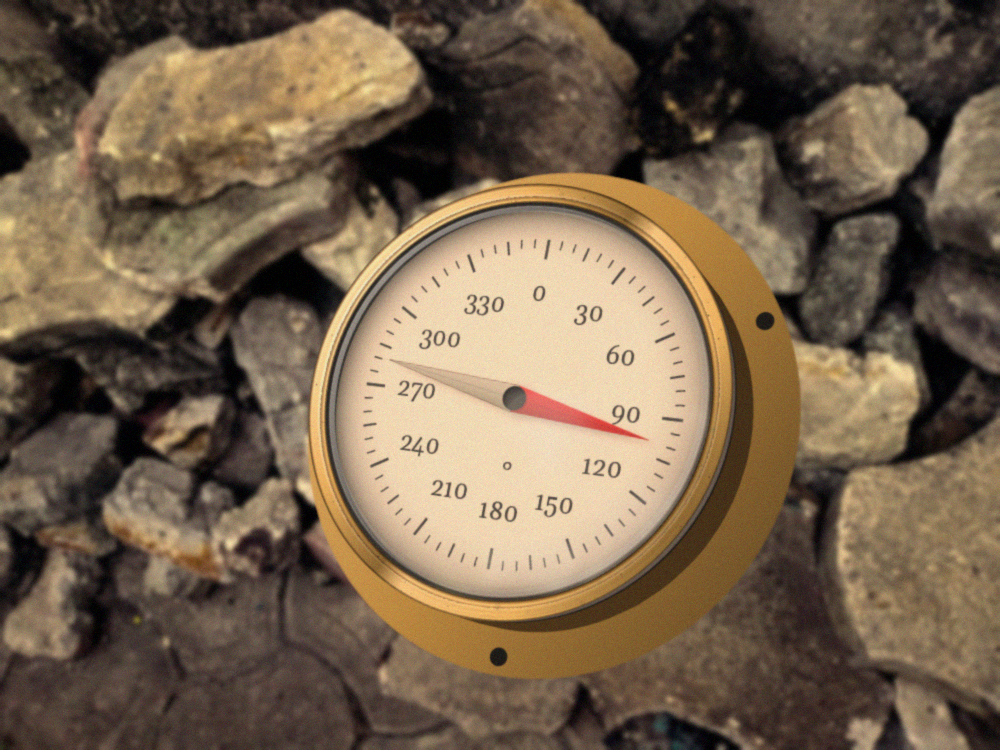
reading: ° 100
